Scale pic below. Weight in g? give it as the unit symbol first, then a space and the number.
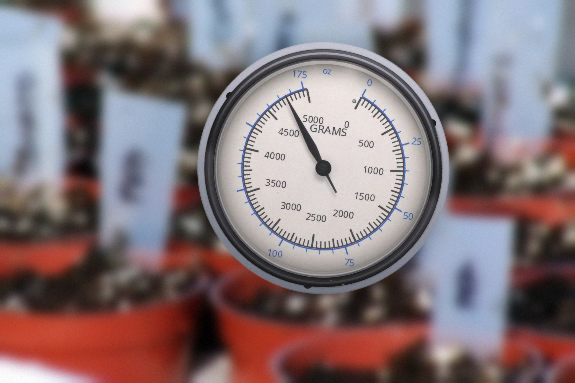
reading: g 4750
